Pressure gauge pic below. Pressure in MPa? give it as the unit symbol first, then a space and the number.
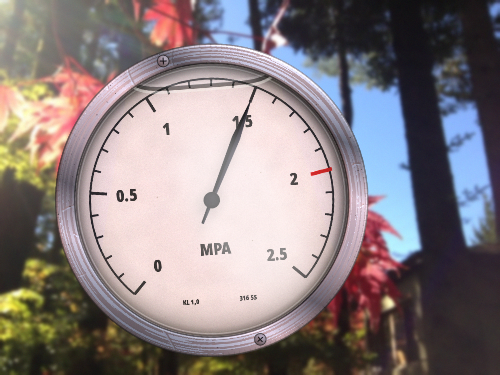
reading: MPa 1.5
